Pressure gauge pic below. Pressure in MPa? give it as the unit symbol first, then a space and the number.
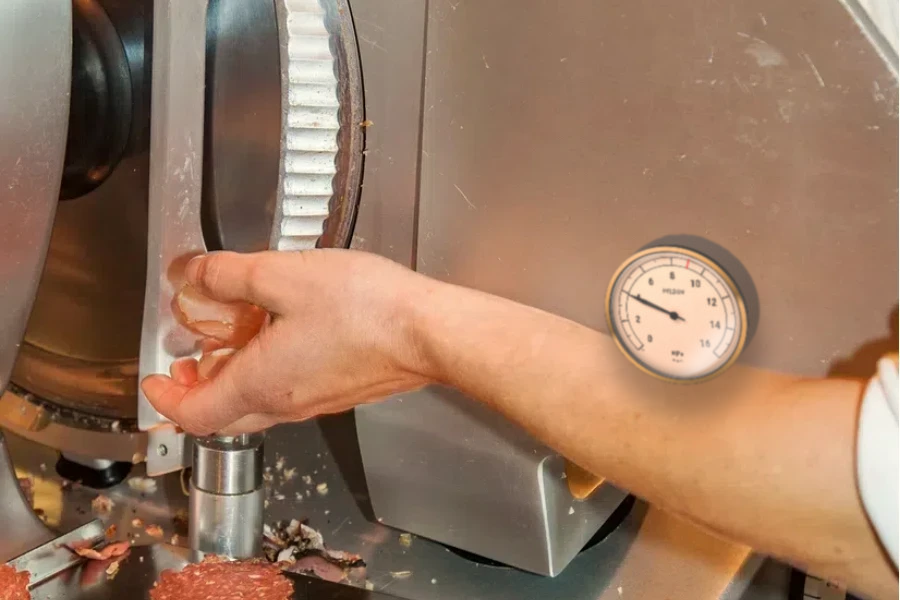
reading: MPa 4
